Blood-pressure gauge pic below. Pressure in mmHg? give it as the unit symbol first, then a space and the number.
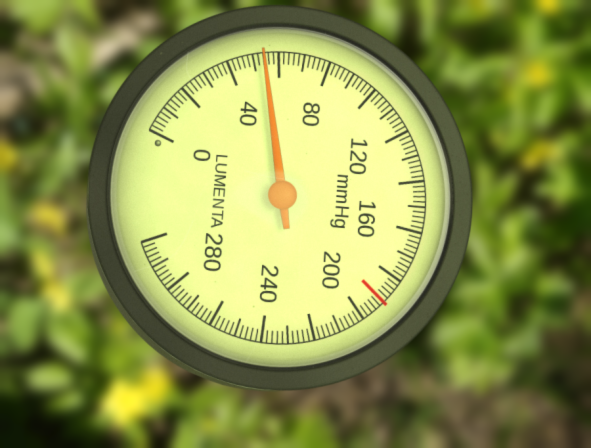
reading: mmHg 54
